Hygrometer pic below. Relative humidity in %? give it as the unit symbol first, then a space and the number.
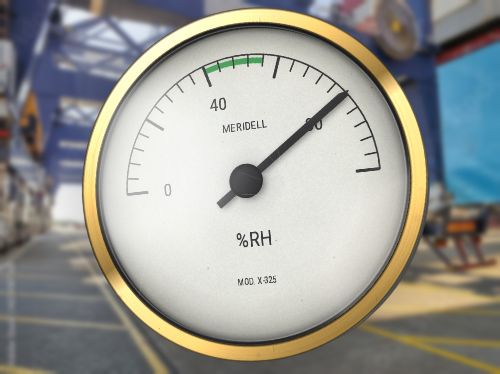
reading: % 80
